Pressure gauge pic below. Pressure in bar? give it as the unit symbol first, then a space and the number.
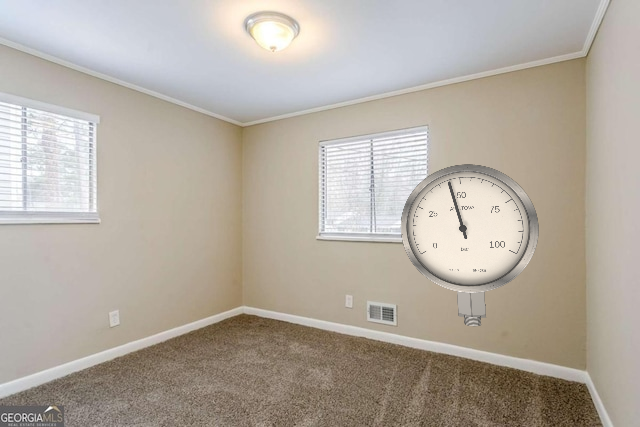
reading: bar 45
